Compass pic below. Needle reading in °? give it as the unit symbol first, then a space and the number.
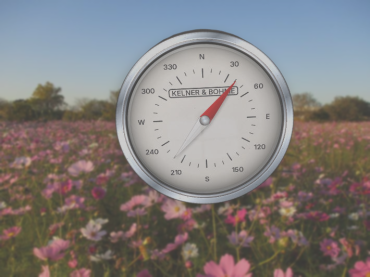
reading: ° 40
